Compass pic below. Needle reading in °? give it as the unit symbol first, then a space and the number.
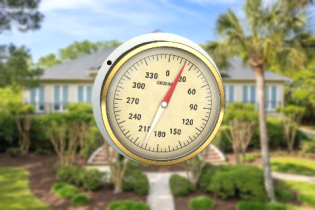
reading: ° 20
